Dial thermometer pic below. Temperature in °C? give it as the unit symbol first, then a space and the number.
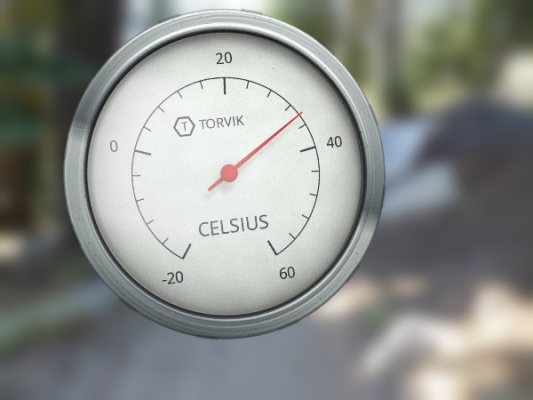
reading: °C 34
